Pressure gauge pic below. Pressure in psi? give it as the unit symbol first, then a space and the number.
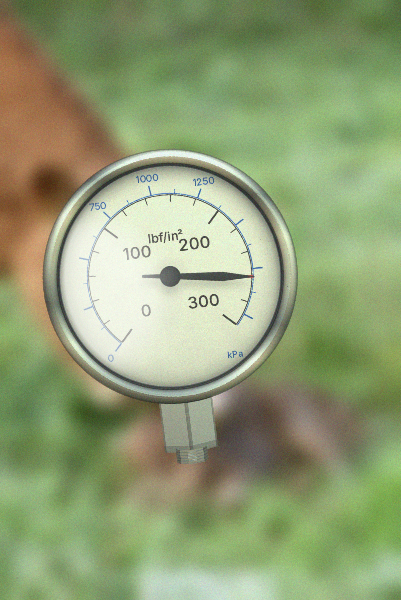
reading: psi 260
